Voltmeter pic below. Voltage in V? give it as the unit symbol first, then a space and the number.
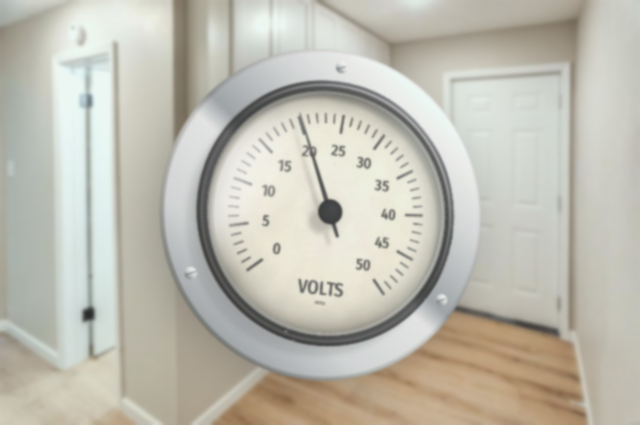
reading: V 20
